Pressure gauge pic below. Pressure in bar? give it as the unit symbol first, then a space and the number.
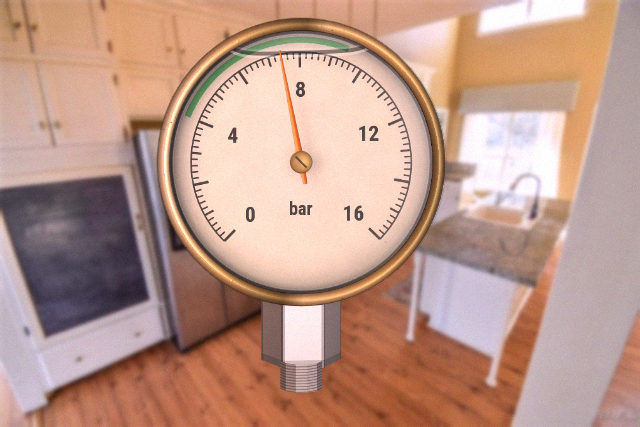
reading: bar 7.4
